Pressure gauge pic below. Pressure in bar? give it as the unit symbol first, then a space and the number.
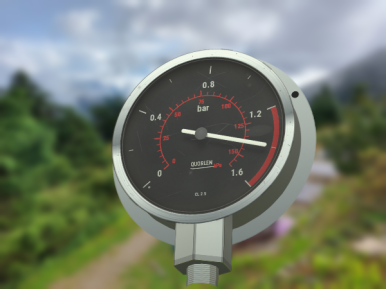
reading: bar 1.4
